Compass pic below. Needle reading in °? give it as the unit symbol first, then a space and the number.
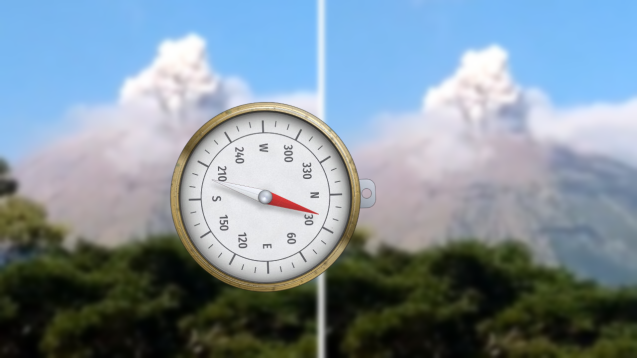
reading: ° 20
